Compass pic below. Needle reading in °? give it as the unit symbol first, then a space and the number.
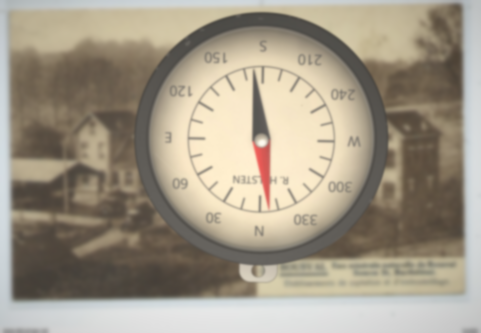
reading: ° 352.5
